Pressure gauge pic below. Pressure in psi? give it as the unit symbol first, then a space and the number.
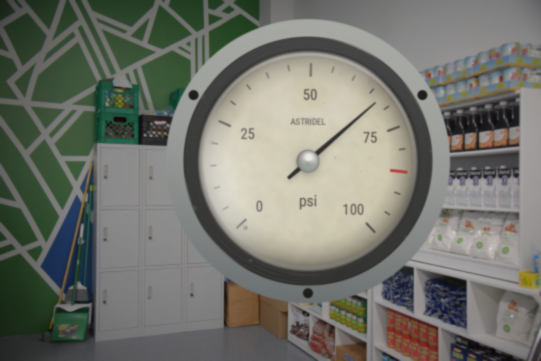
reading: psi 67.5
